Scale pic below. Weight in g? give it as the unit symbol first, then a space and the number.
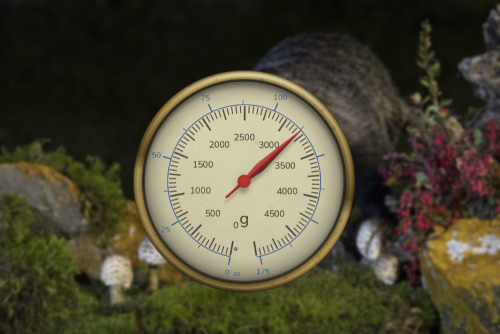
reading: g 3200
